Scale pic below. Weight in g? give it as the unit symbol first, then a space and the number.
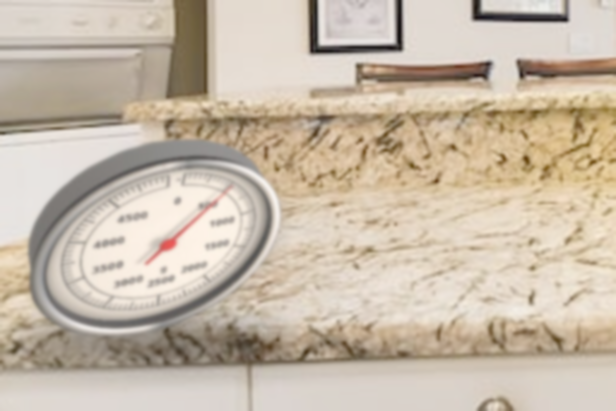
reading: g 500
